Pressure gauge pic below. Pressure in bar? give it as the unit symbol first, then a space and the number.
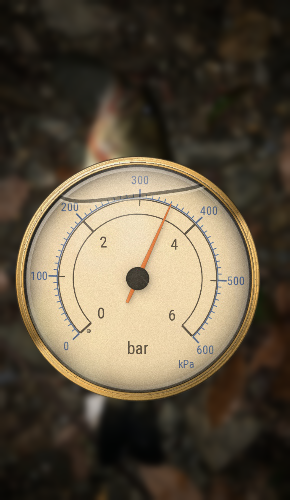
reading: bar 3.5
